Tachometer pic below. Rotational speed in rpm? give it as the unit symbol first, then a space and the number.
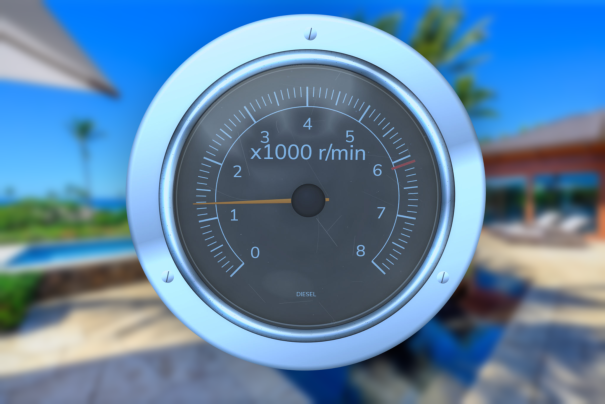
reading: rpm 1300
